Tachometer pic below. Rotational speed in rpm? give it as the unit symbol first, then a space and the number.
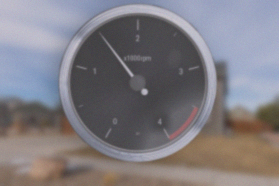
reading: rpm 1500
